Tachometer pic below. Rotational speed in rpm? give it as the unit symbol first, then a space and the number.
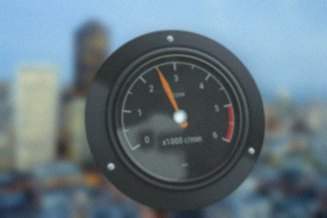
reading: rpm 2500
